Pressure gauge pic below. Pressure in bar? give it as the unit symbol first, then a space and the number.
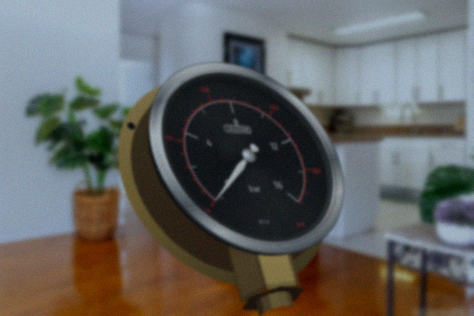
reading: bar 0
